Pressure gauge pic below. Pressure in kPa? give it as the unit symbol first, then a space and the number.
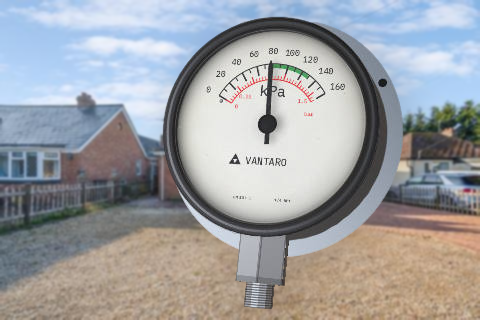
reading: kPa 80
